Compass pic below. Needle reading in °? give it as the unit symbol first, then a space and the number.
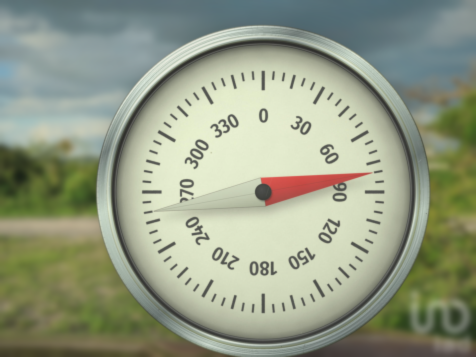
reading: ° 80
